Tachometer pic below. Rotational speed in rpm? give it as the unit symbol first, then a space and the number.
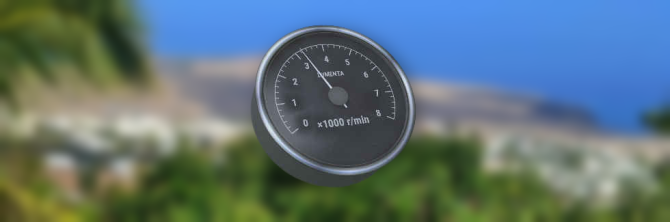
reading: rpm 3200
